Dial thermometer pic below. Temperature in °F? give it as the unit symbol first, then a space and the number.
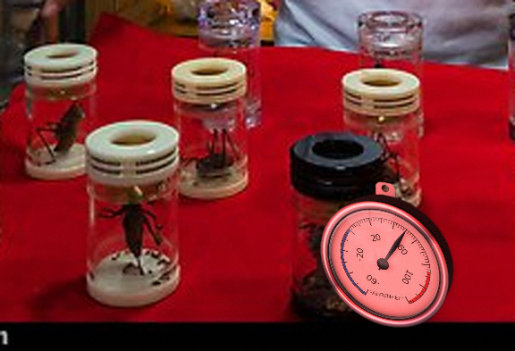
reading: °F 50
